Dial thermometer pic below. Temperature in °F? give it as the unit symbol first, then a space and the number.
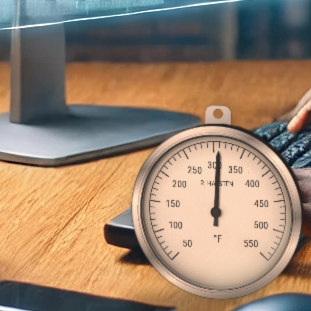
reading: °F 310
